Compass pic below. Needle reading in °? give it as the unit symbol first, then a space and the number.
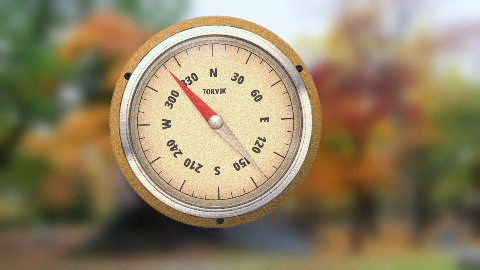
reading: ° 320
